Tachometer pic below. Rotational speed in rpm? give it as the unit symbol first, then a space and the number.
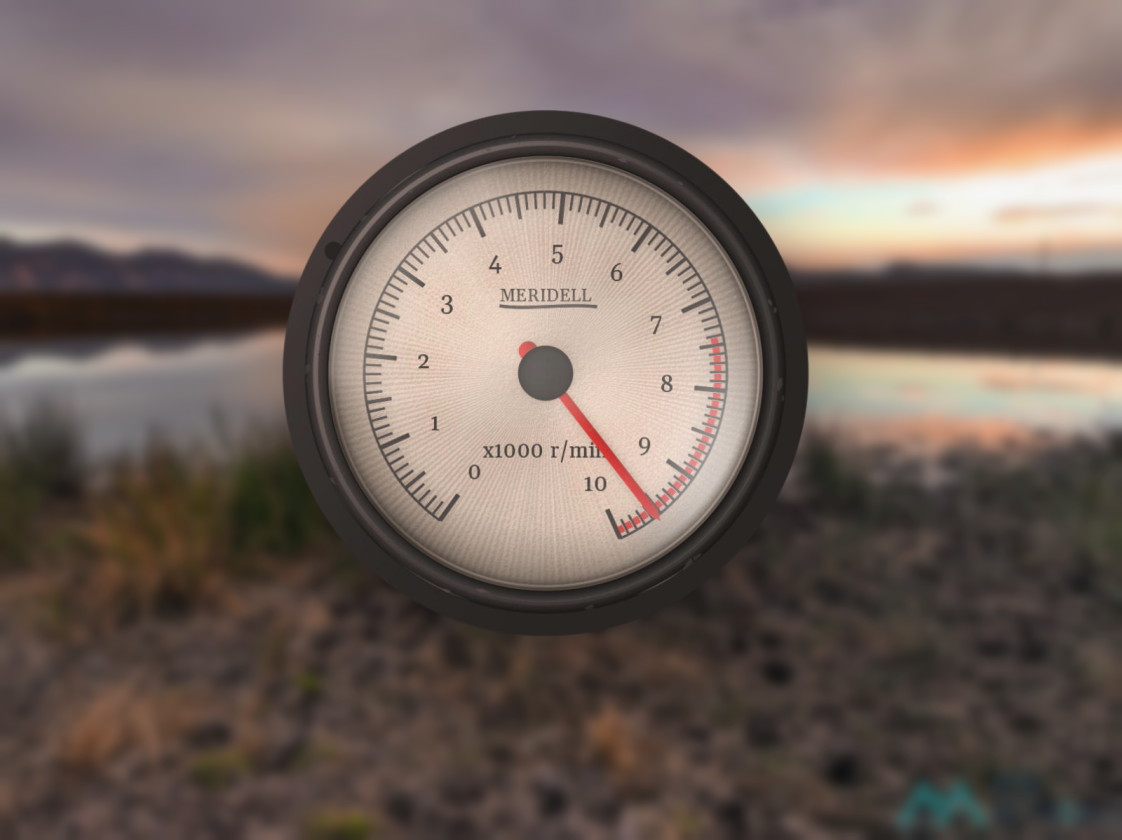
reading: rpm 9550
